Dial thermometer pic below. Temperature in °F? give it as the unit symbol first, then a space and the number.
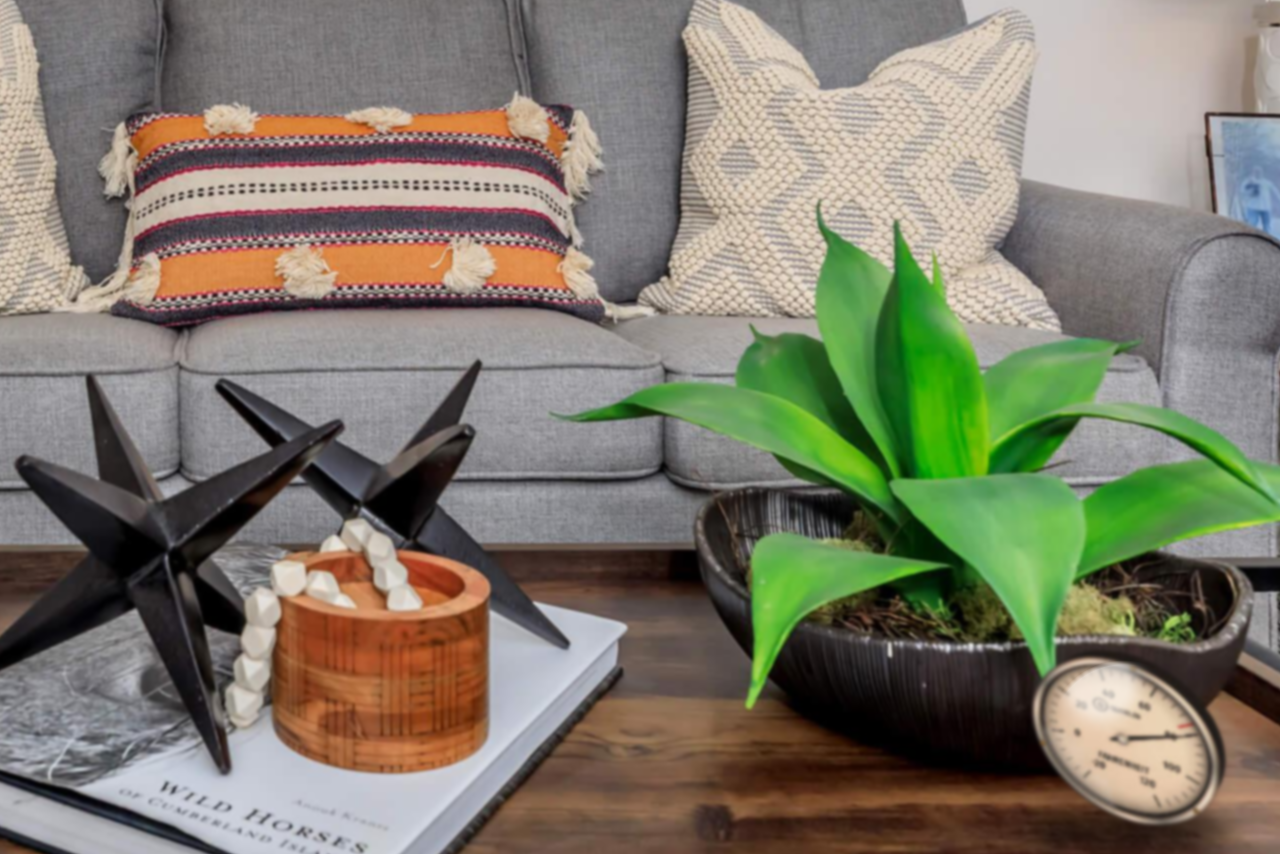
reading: °F 80
